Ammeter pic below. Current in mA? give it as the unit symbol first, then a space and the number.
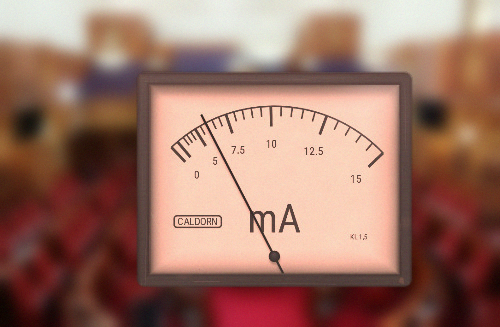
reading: mA 6
